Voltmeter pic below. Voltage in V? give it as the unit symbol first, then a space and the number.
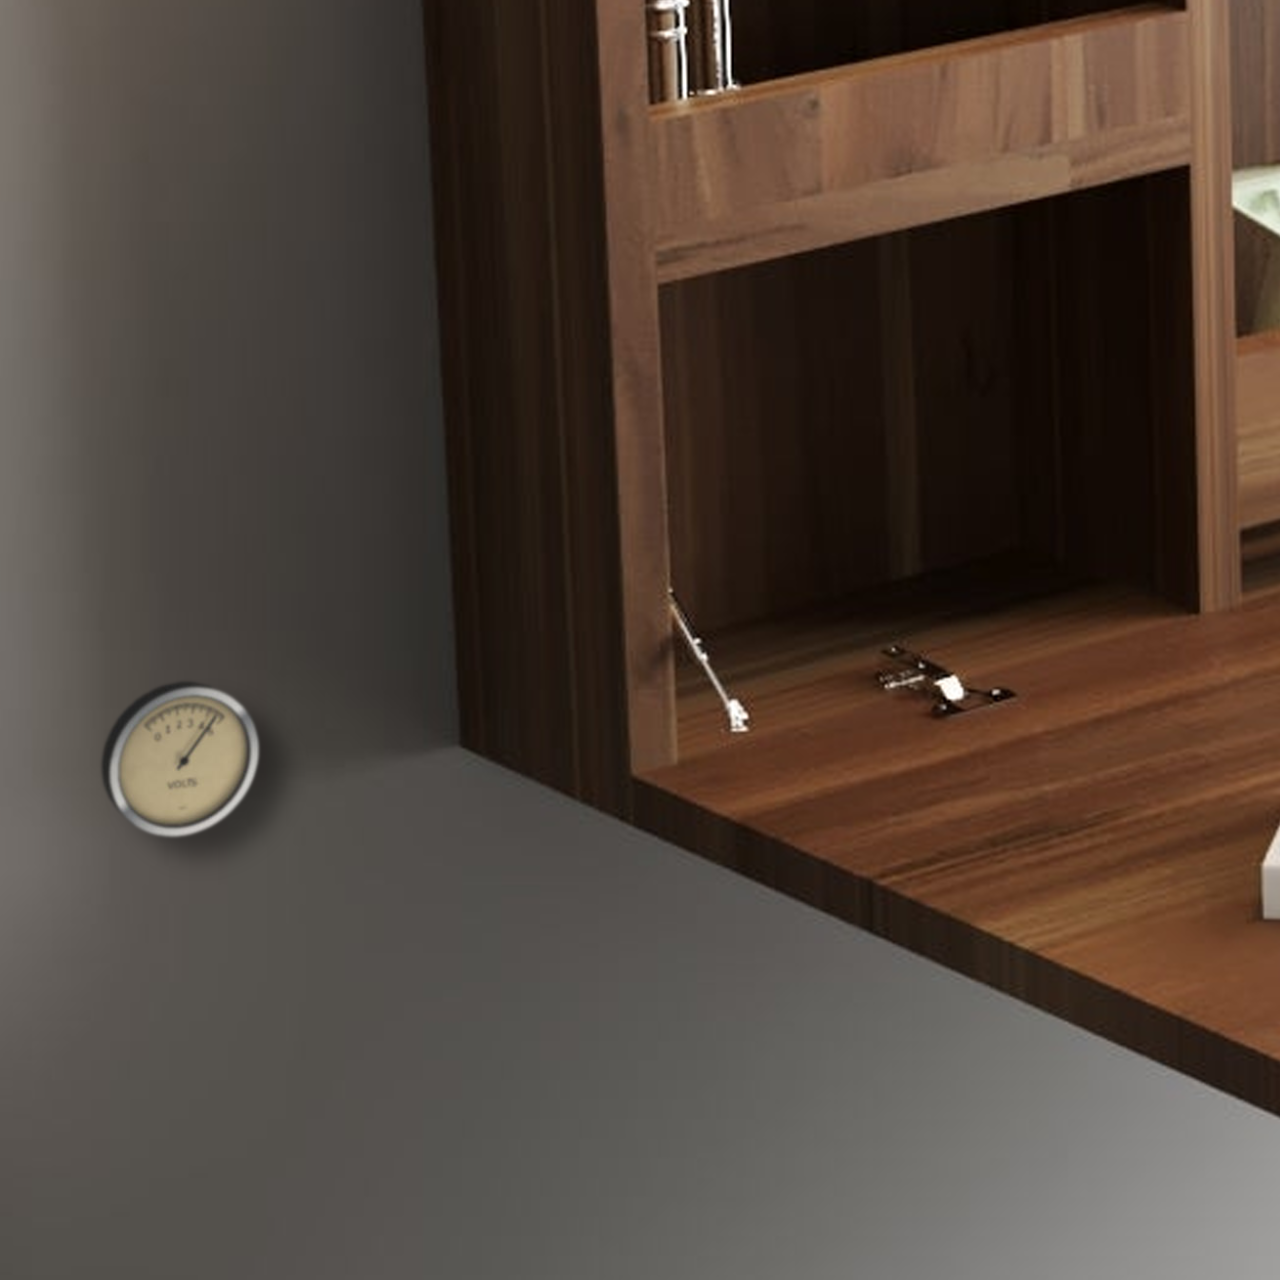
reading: V 4.5
